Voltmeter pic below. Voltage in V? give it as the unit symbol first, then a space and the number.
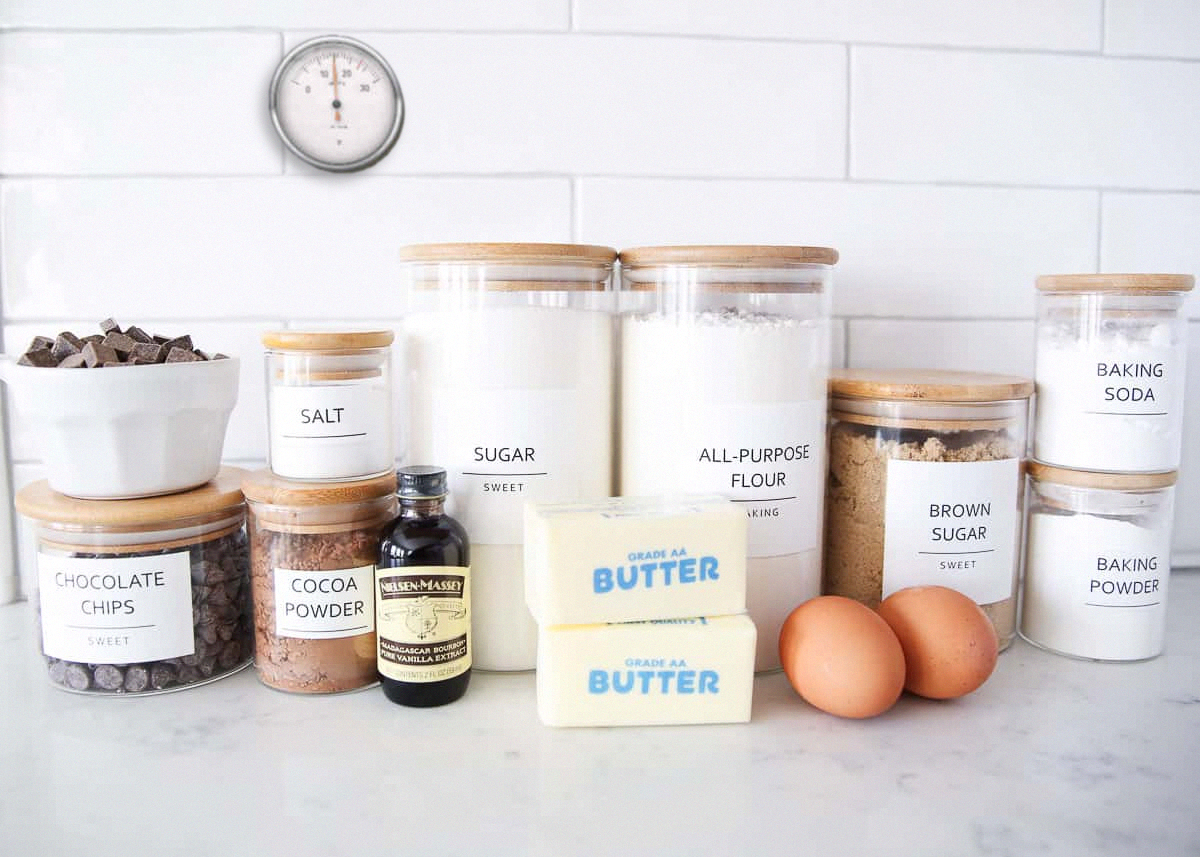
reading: V 15
